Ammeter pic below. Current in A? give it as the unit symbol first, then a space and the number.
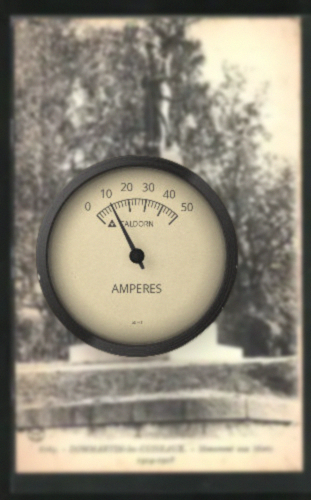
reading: A 10
